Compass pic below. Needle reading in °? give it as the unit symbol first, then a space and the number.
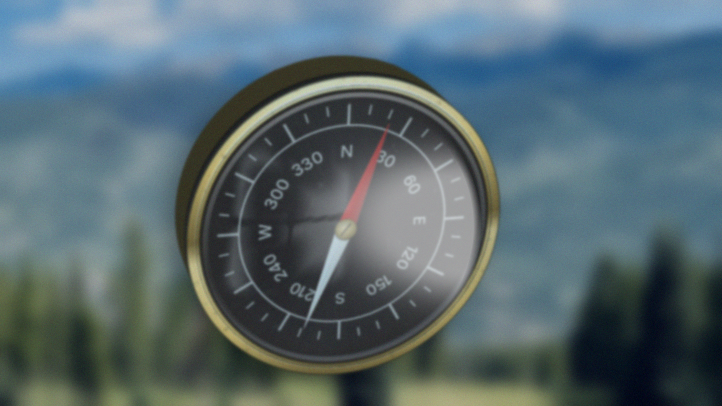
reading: ° 20
